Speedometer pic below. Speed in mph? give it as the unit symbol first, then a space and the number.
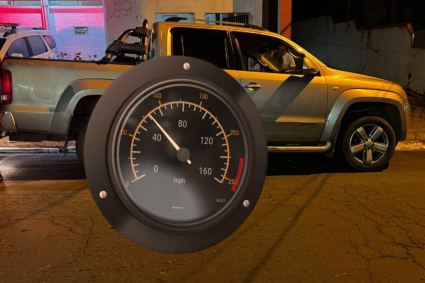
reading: mph 50
